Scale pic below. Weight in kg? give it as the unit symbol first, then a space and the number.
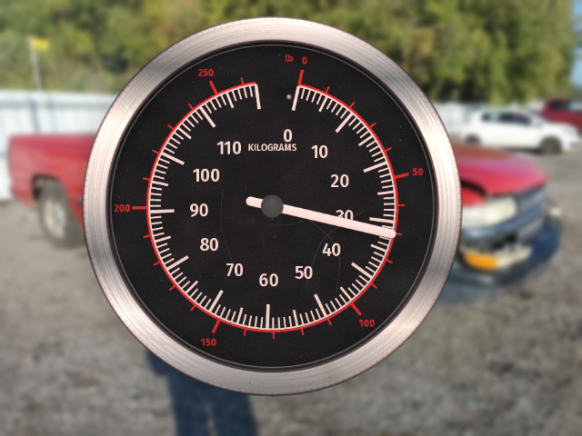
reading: kg 32
